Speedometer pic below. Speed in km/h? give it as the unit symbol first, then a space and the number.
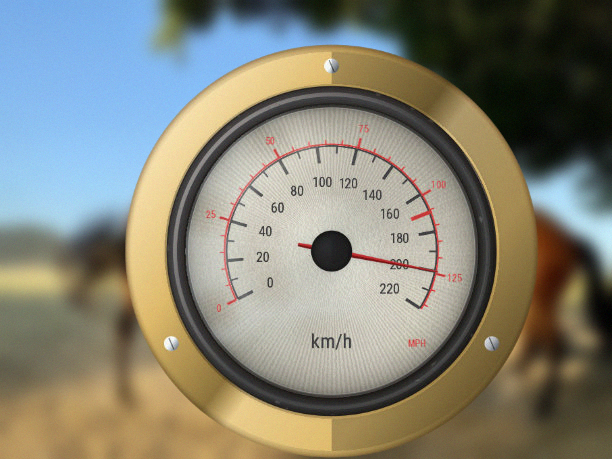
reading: km/h 200
